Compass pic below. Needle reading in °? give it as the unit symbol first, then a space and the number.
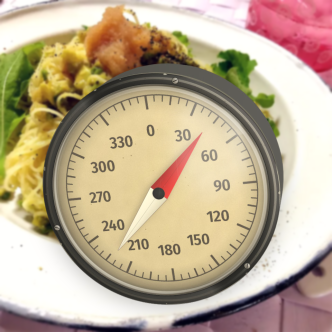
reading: ° 42.5
